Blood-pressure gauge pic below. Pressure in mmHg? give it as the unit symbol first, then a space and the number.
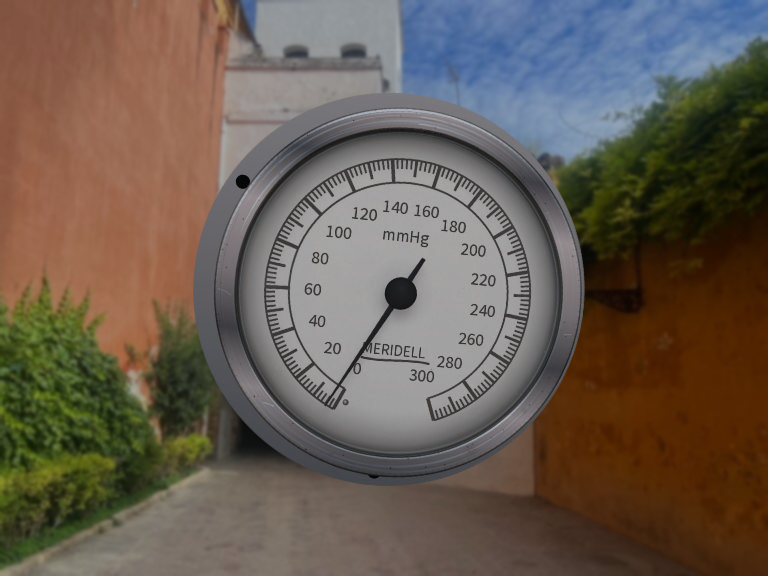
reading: mmHg 4
